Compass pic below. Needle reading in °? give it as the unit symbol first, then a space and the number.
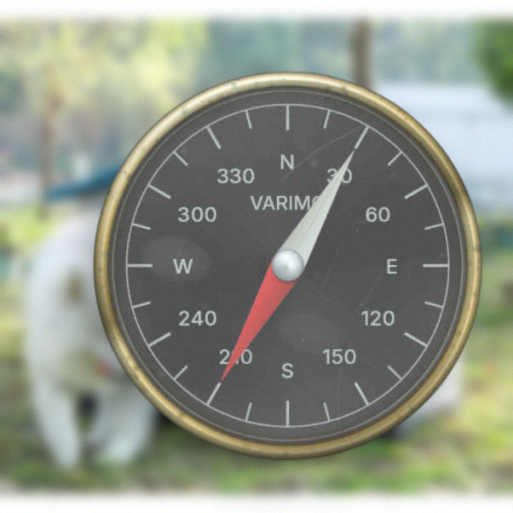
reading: ° 210
